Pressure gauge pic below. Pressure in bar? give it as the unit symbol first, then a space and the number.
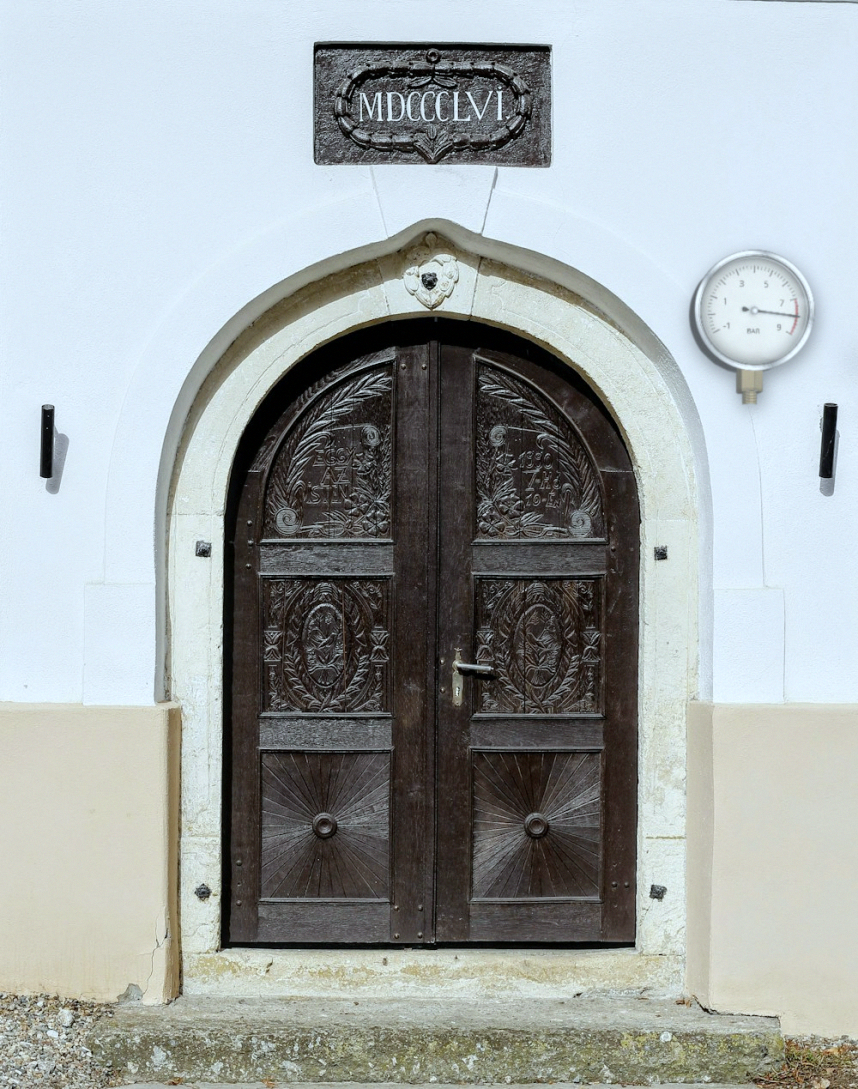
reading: bar 8
